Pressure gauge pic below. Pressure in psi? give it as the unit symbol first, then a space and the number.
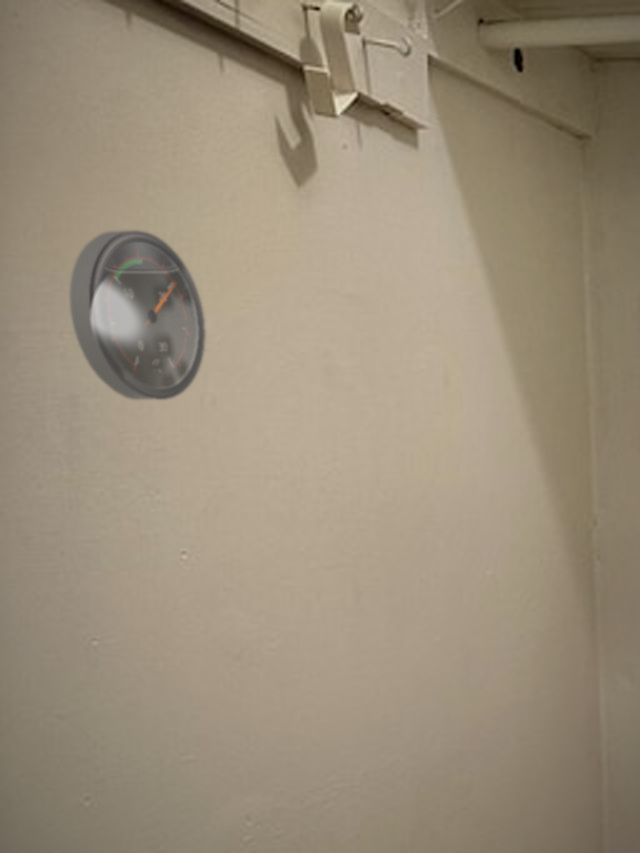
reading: psi 20
